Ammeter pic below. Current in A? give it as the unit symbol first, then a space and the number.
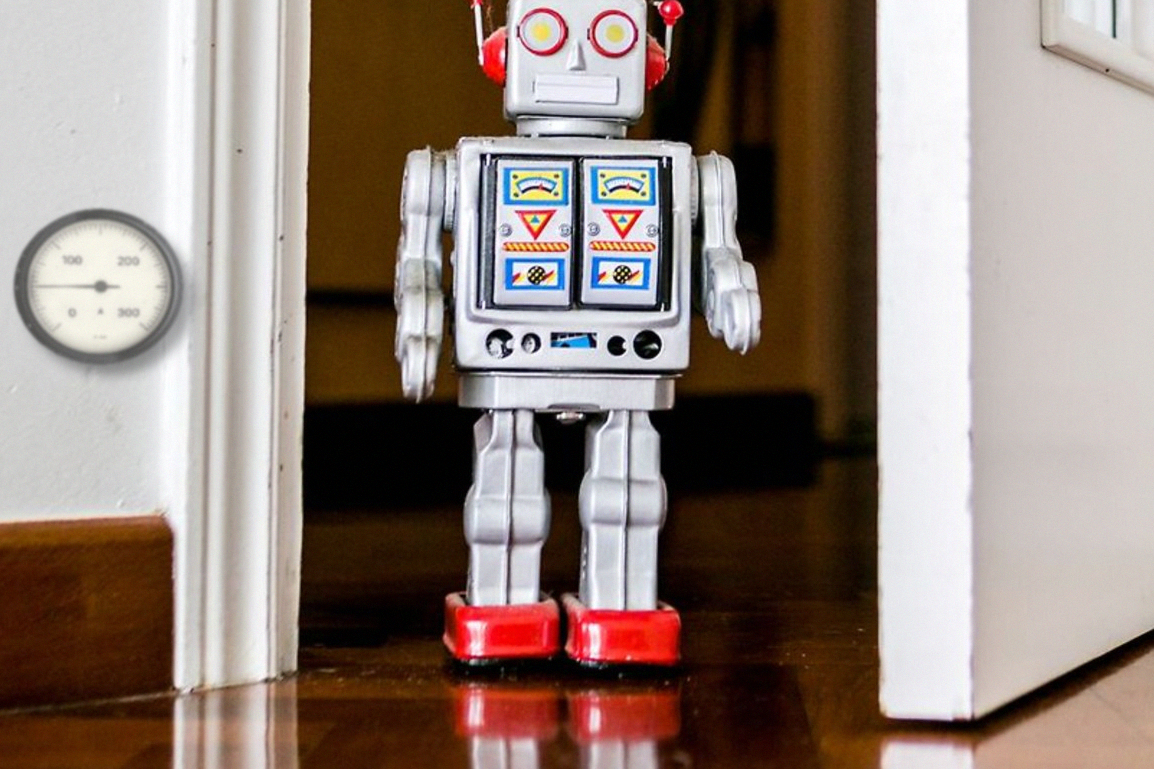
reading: A 50
